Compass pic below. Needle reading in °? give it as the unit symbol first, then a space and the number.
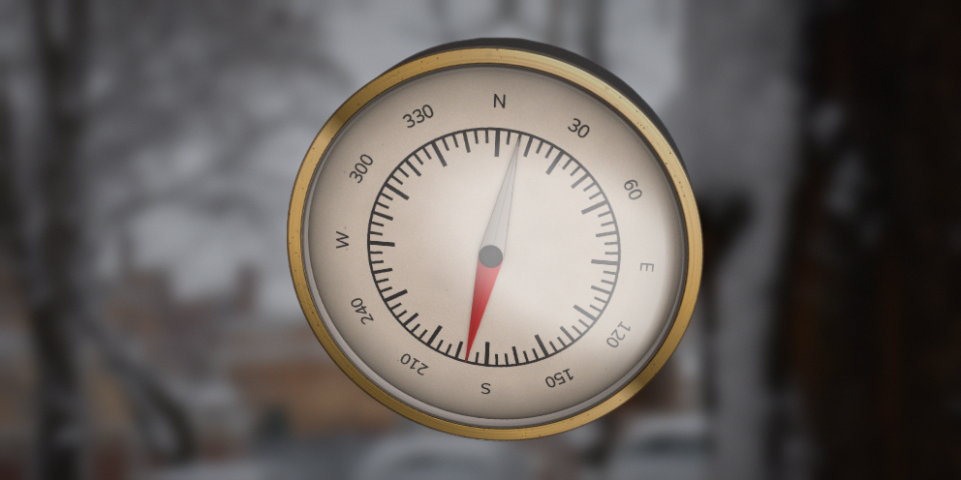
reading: ° 190
